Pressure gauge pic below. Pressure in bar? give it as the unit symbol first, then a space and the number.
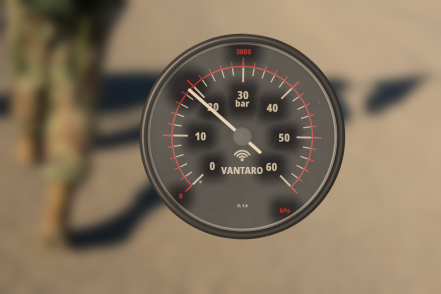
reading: bar 19
